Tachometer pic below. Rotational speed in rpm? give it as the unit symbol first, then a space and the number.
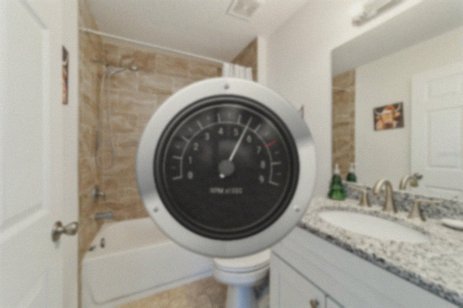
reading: rpm 5500
